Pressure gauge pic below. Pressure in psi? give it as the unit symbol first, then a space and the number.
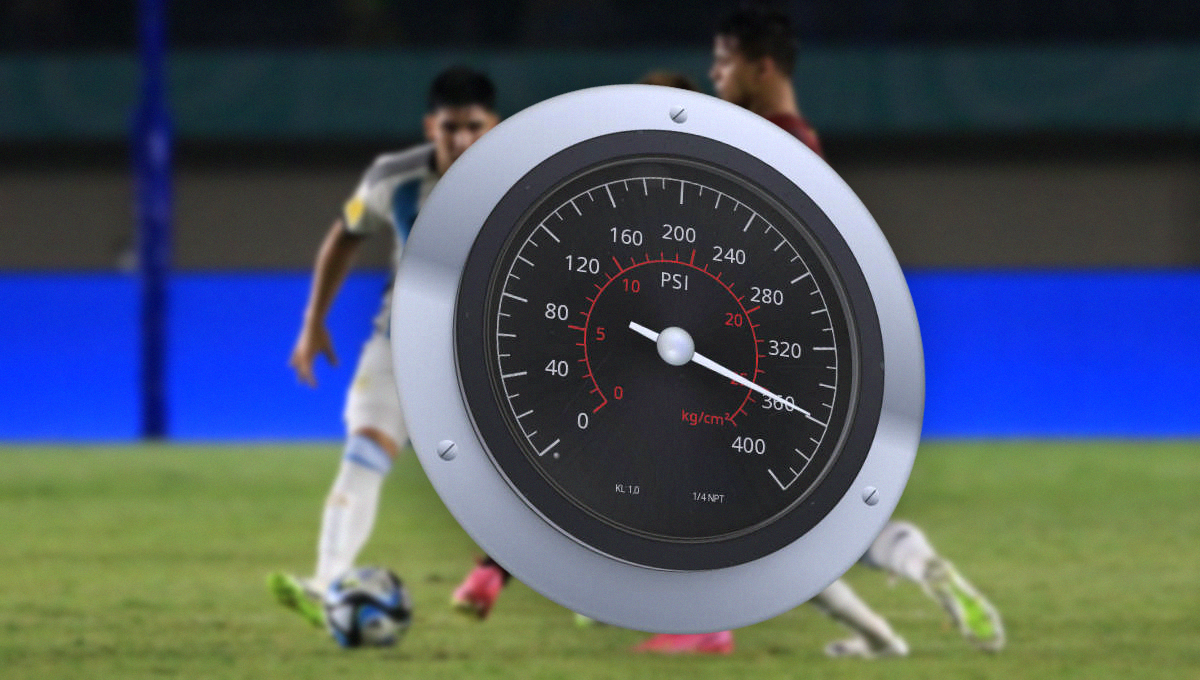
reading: psi 360
